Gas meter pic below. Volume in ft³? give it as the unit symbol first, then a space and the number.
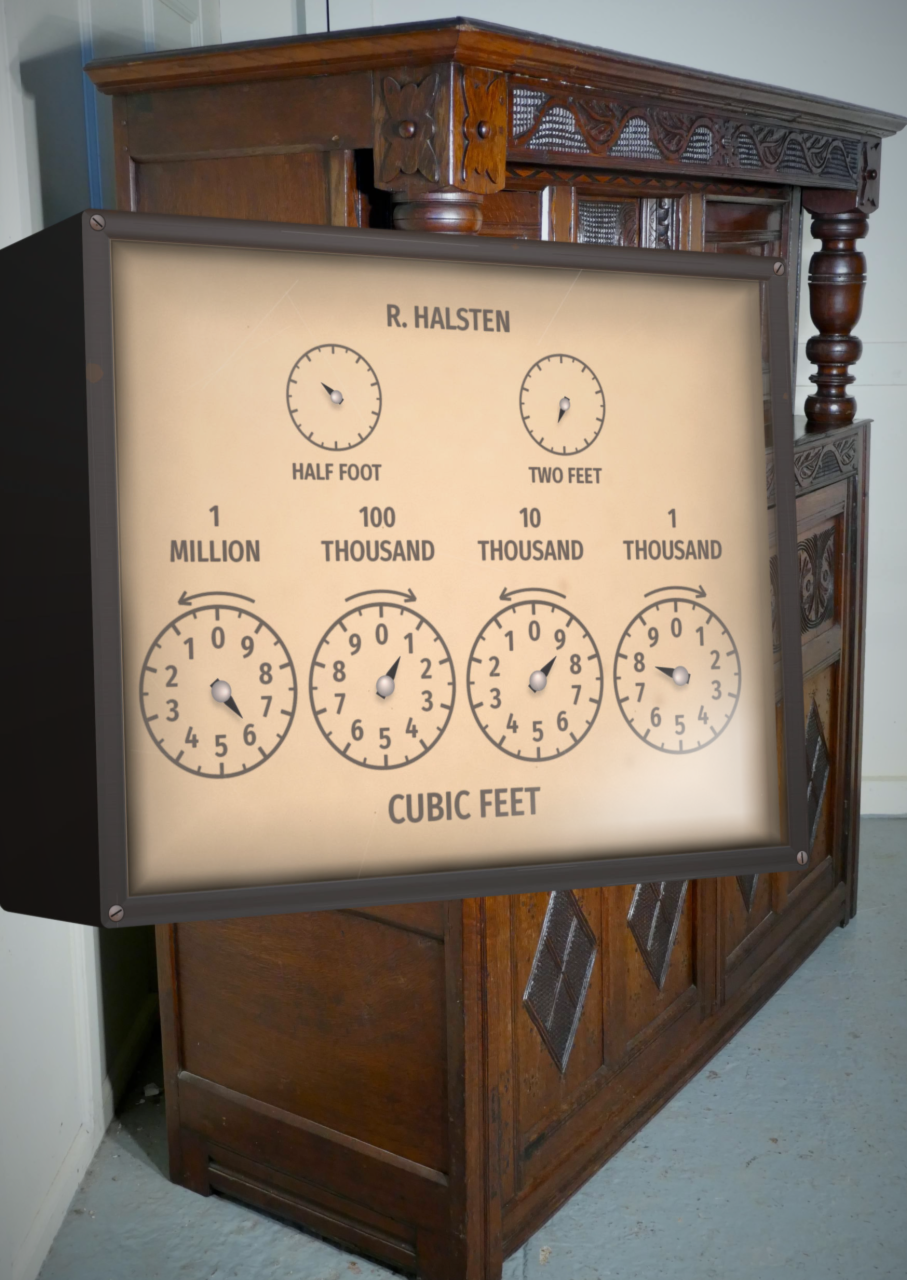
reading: ft³ 608800
